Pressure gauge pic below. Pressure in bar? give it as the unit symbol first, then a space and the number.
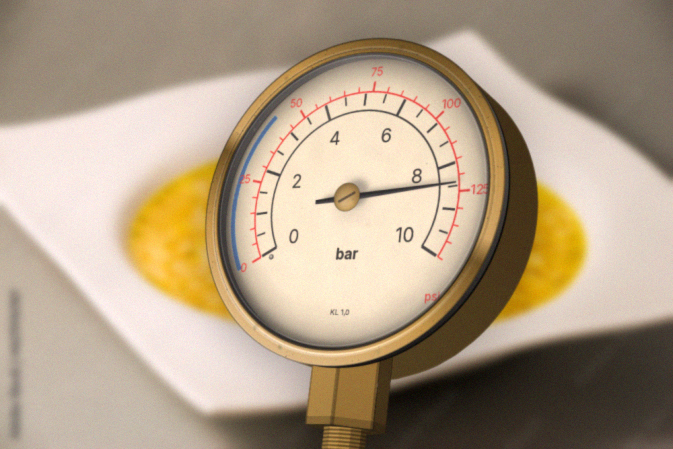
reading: bar 8.5
